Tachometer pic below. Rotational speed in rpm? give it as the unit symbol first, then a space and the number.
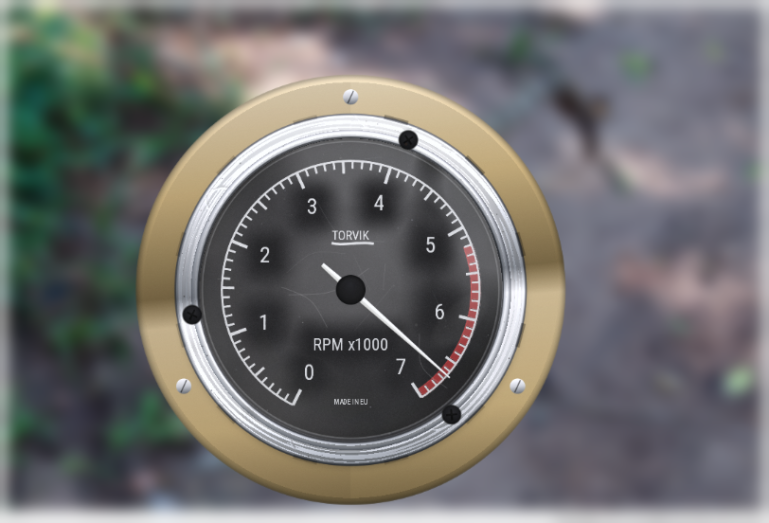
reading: rpm 6650
